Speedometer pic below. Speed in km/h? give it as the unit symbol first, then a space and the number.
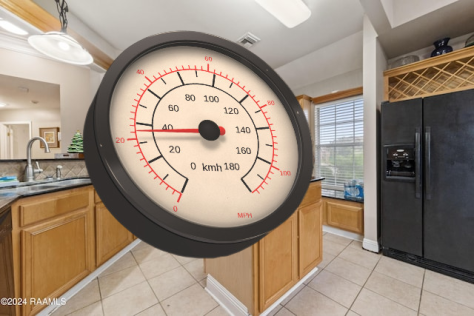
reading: km/h 35
